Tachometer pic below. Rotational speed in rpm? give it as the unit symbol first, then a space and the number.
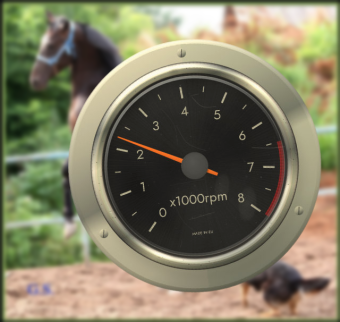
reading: rpm 2250
